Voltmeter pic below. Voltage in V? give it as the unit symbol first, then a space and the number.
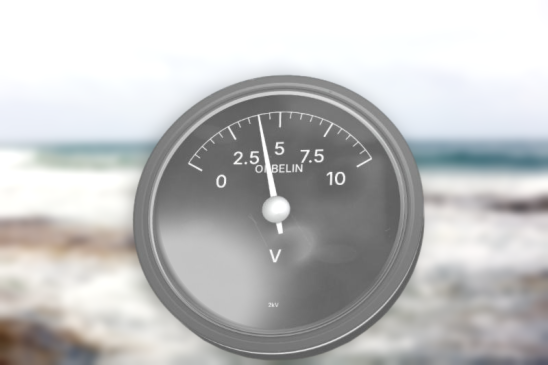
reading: V 4
